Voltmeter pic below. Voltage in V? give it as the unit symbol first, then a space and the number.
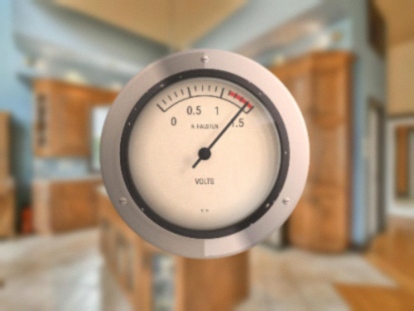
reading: V 1.4
